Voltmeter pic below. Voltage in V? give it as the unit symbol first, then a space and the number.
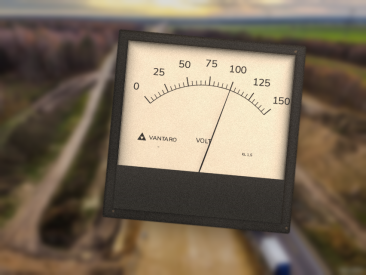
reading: V 100
